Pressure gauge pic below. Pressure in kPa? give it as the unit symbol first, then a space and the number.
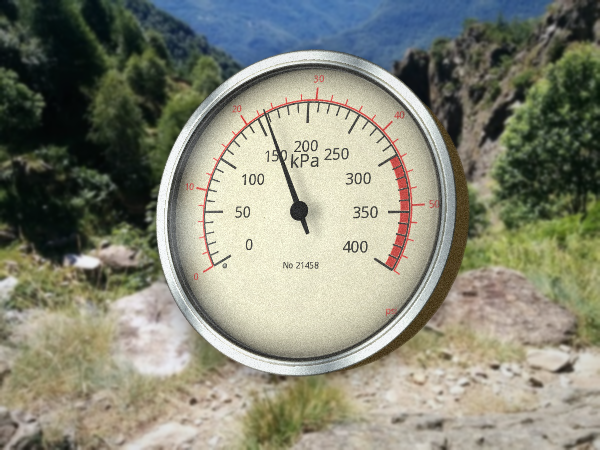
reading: kPa 160
